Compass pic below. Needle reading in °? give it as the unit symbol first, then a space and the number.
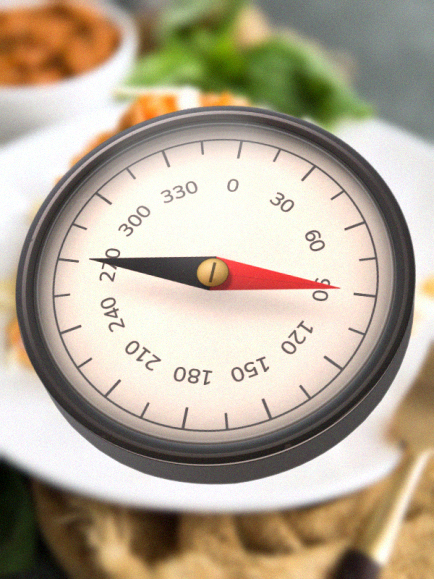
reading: ° 90
